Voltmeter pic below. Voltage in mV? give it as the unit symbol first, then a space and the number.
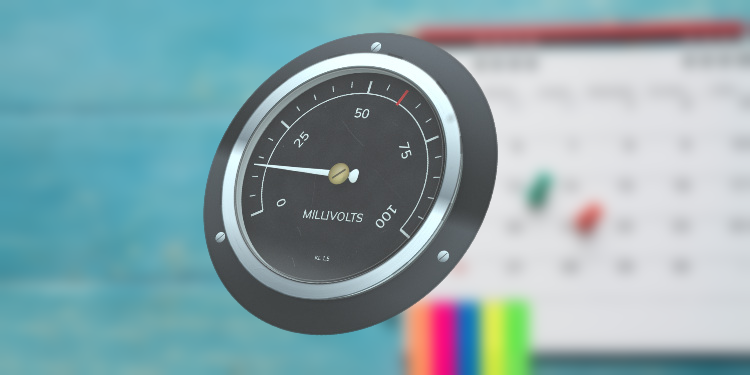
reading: mV 12.5
